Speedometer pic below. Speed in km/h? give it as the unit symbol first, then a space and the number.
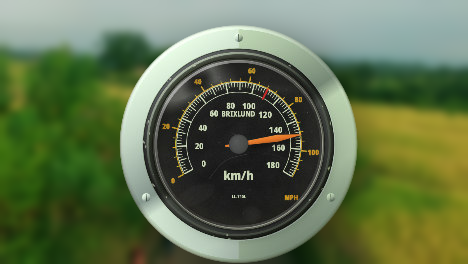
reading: km/h 150
